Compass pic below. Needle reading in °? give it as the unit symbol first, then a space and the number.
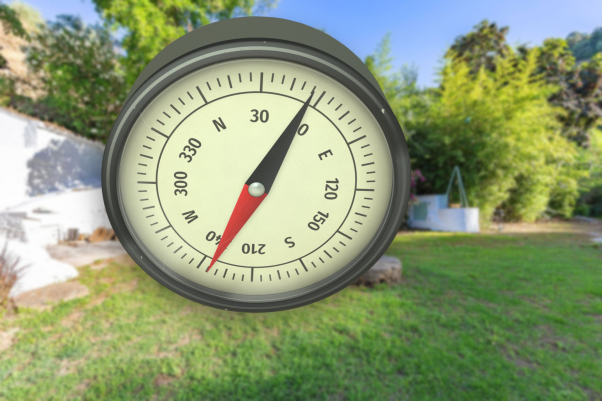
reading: ° 235
